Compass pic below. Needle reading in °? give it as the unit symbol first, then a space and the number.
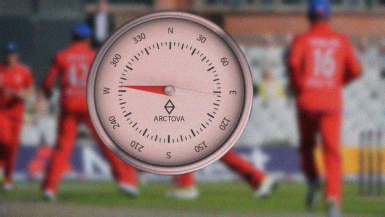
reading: ° 275
